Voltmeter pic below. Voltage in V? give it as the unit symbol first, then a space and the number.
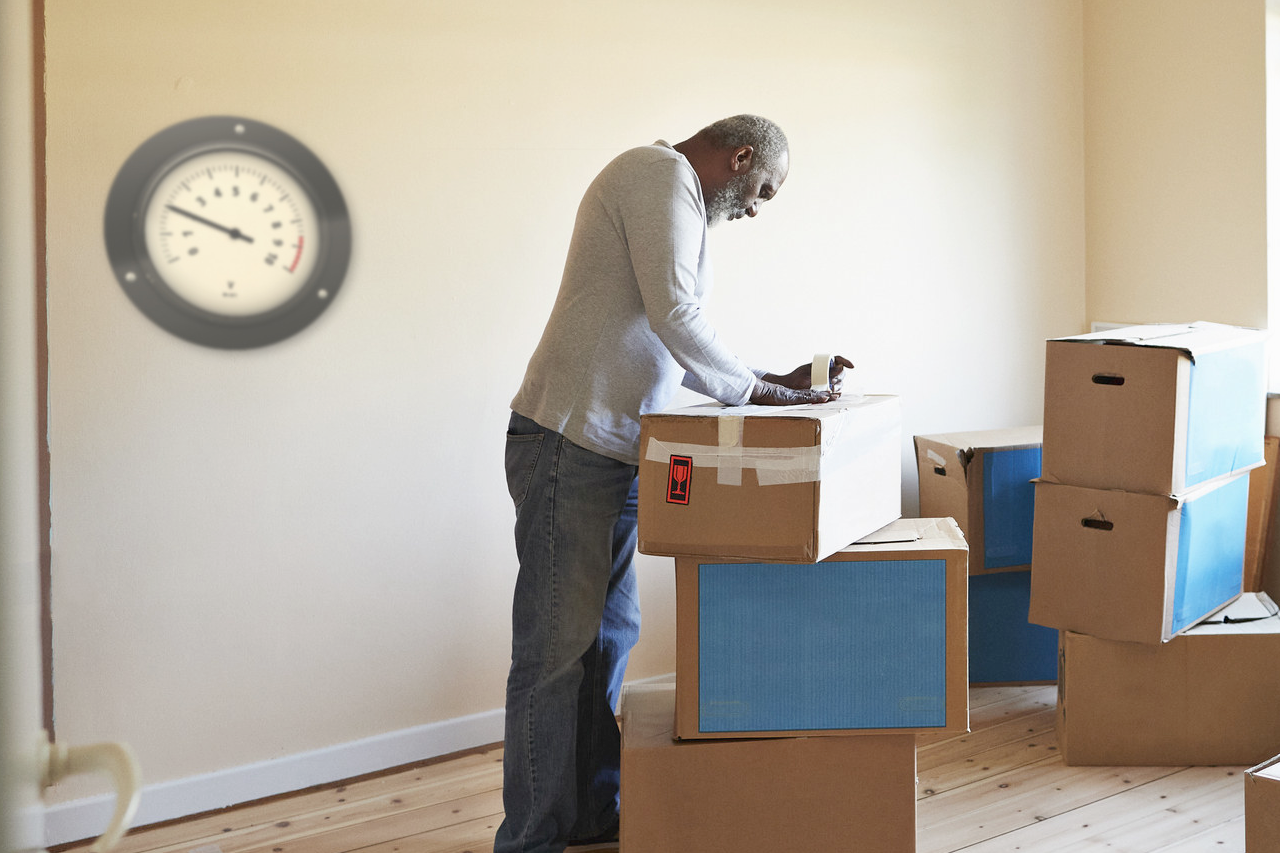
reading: V 2
